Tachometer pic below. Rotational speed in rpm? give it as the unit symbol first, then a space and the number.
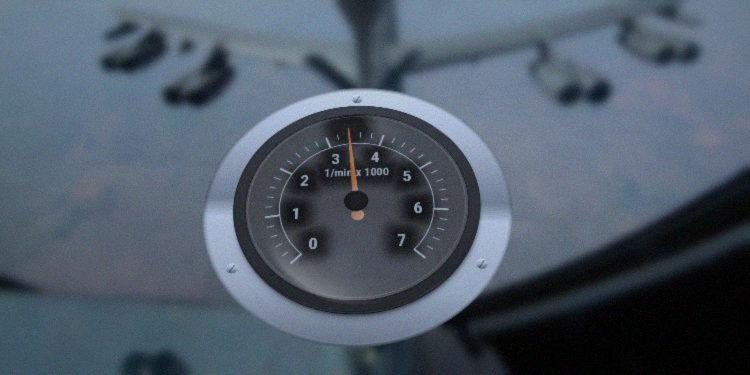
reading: rpm 3400
